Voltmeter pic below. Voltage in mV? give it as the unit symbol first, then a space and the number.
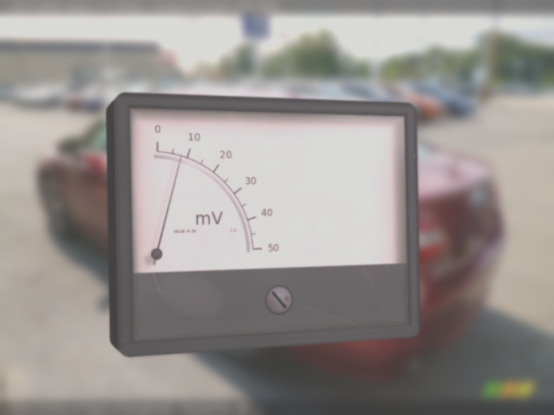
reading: mV 7.5
